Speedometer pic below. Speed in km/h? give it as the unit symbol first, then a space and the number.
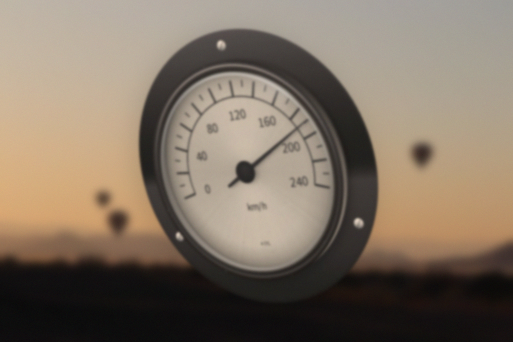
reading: km/h 190
